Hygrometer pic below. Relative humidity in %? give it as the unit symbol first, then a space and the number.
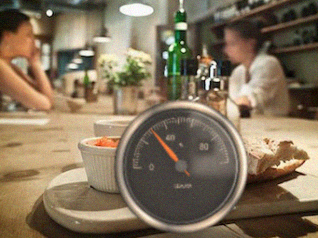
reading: % 30
